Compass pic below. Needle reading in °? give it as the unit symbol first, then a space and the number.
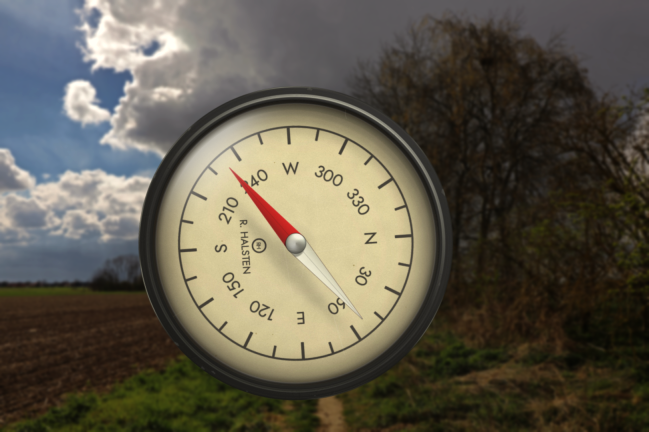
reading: ° 232.5
